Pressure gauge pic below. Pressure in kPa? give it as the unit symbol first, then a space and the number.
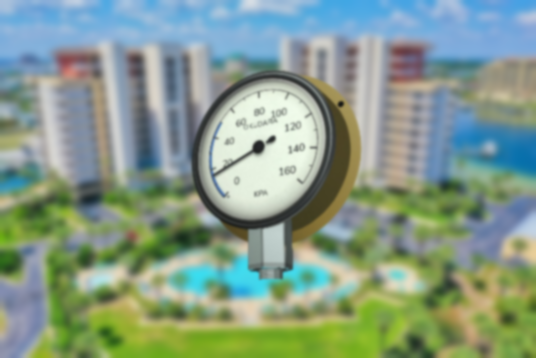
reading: kPa 15
